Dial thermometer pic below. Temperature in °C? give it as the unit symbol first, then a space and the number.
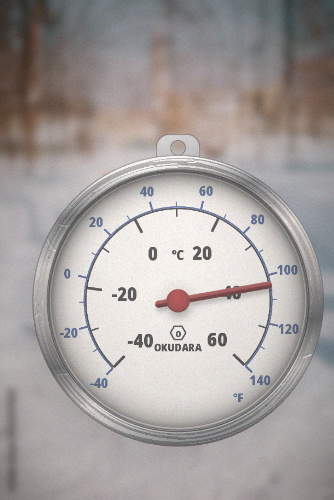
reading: °C 40
